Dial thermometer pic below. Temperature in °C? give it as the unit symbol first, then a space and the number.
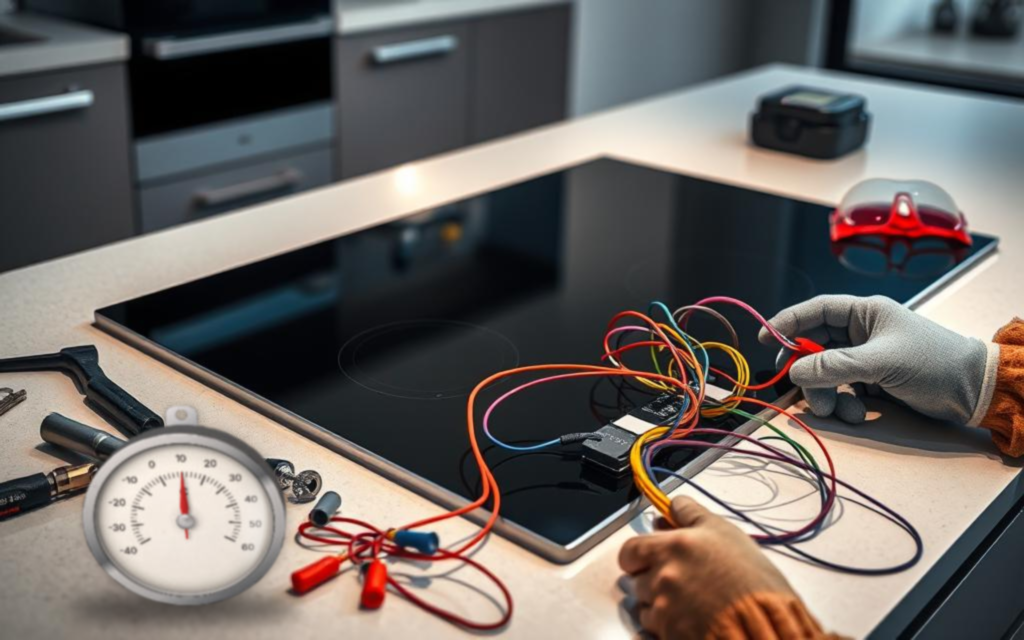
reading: °C 10
